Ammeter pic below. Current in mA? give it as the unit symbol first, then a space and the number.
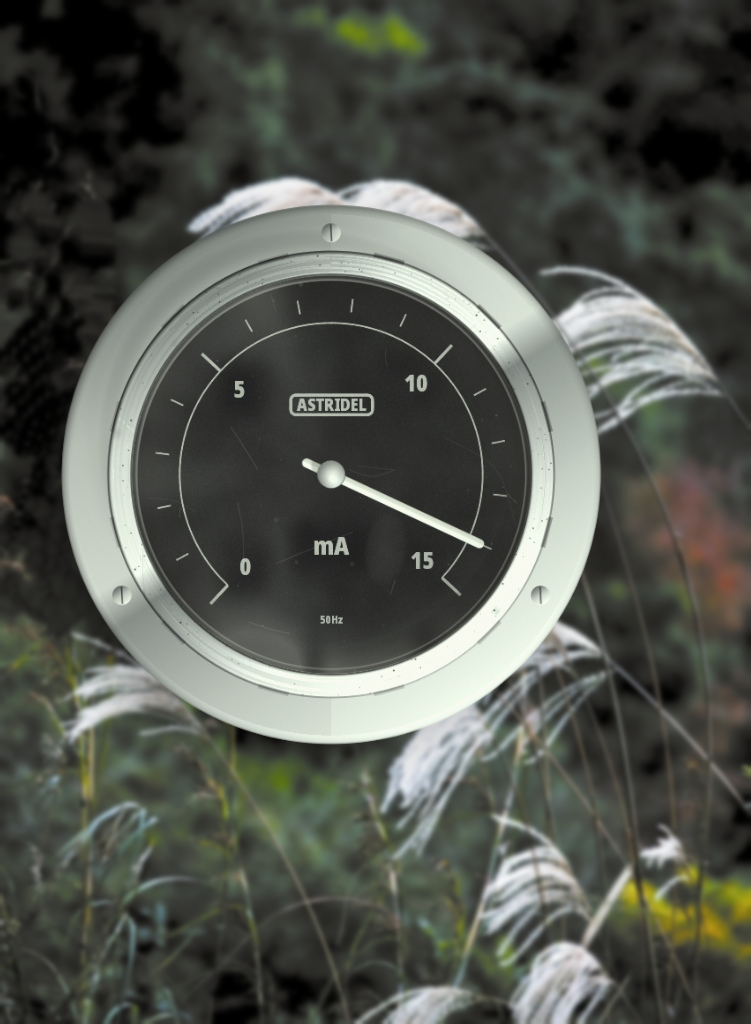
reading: mA 14
